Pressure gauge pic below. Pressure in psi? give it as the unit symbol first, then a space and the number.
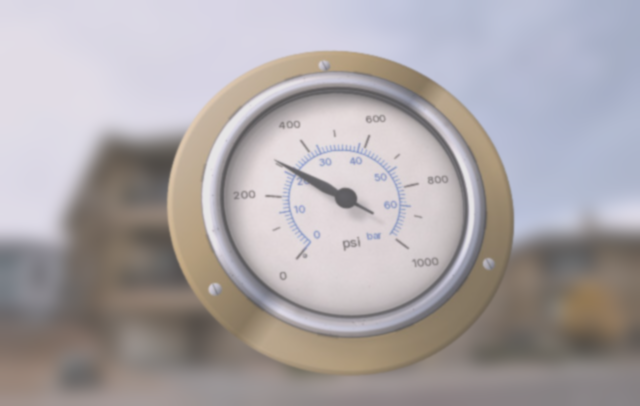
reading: psi 300
